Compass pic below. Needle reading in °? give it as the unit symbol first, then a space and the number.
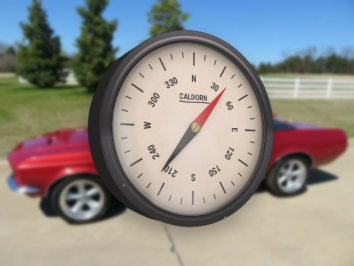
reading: ° 40
